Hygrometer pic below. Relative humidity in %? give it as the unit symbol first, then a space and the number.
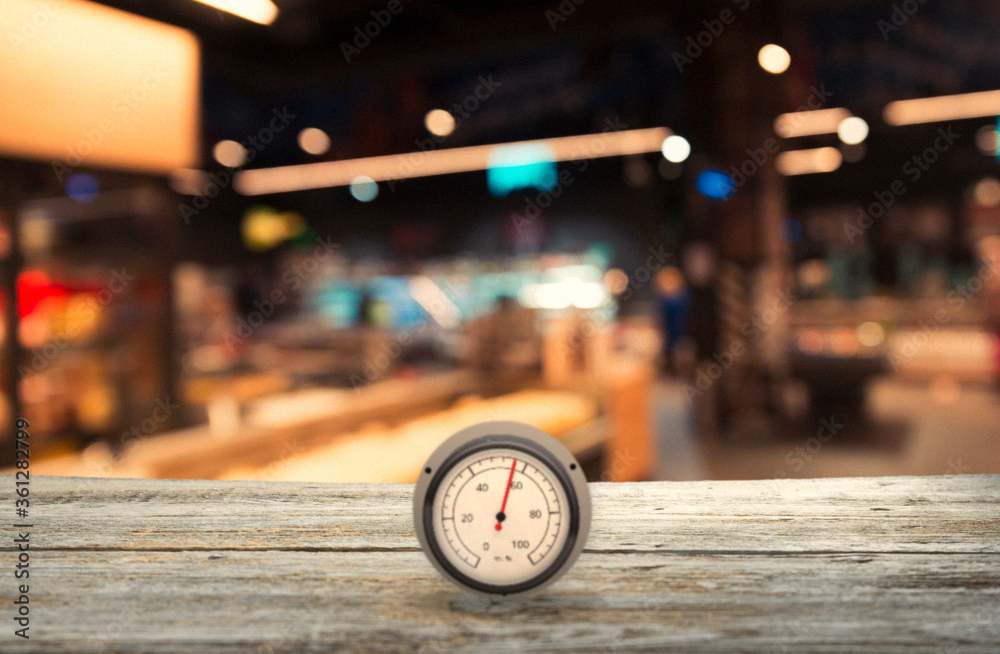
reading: % 56
